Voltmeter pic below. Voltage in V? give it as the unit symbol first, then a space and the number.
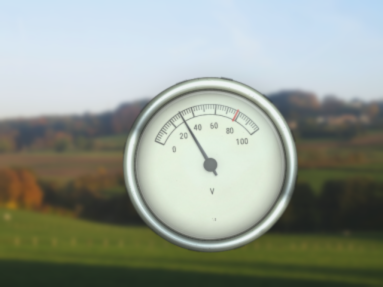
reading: V 30
